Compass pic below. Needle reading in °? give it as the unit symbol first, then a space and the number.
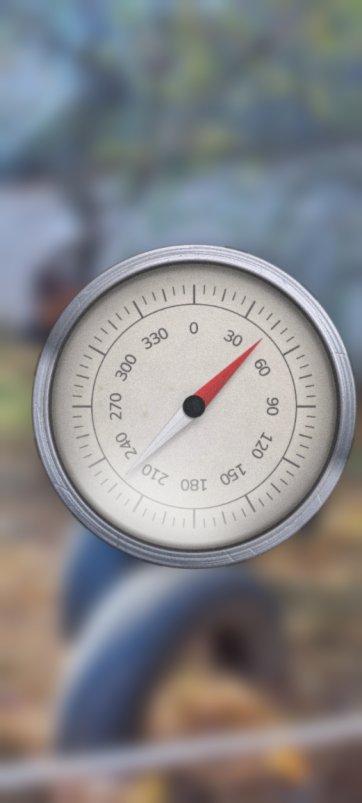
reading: ° 45
